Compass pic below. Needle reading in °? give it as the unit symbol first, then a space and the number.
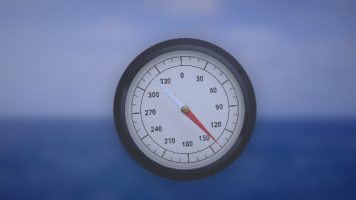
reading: ° 140
